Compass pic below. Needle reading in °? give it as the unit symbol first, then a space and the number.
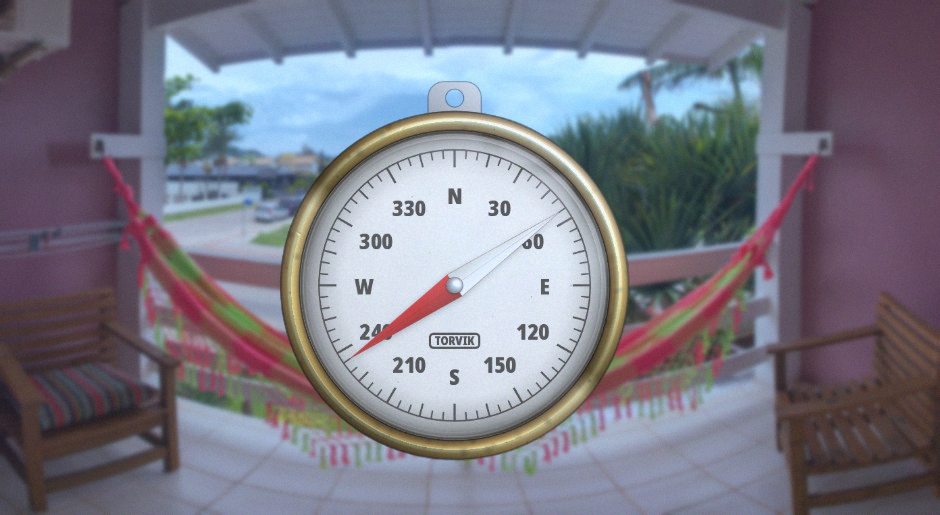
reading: ° 235
